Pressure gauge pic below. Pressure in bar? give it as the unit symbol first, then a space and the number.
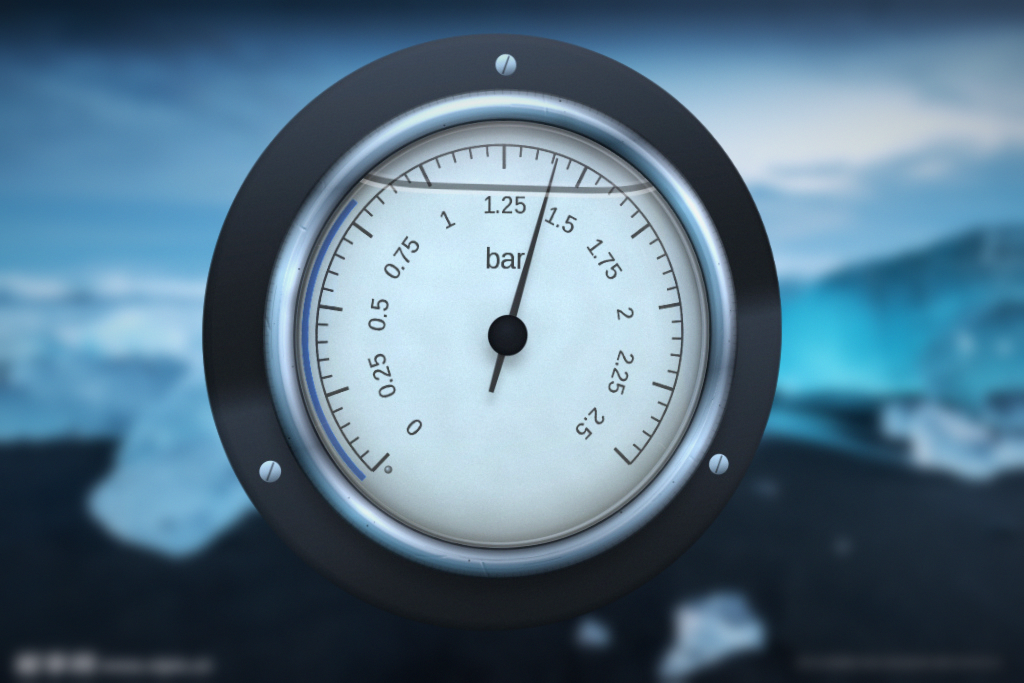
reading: bar 1.4
